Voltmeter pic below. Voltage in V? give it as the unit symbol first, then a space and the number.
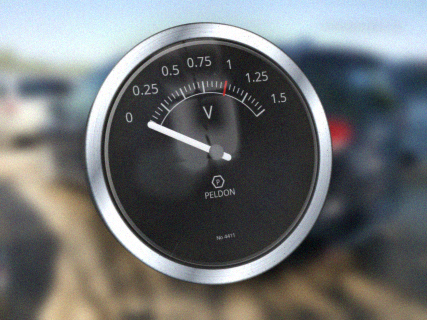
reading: V 0
